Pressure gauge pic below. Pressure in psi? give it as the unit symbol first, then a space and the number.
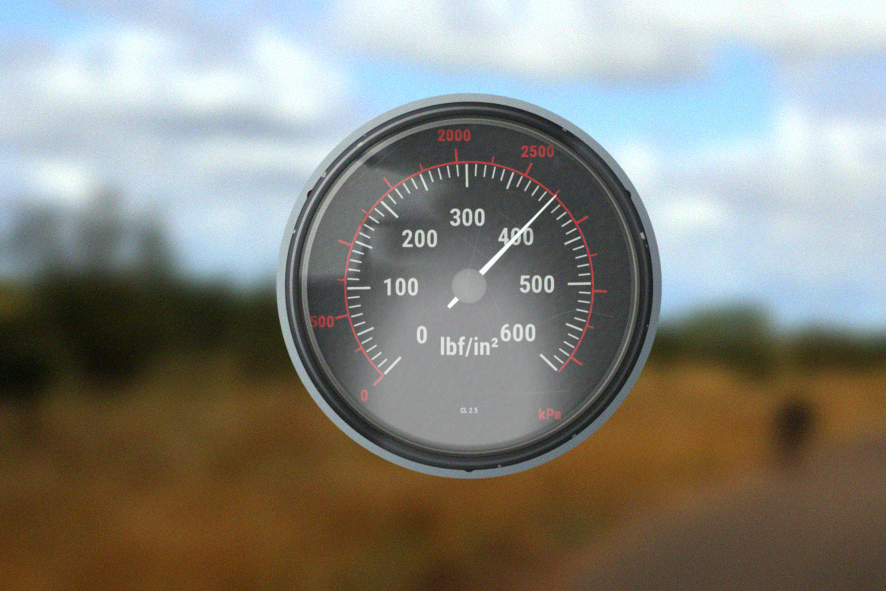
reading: psi 400
